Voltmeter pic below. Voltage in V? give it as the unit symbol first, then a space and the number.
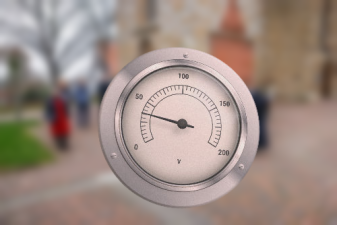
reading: V 35
